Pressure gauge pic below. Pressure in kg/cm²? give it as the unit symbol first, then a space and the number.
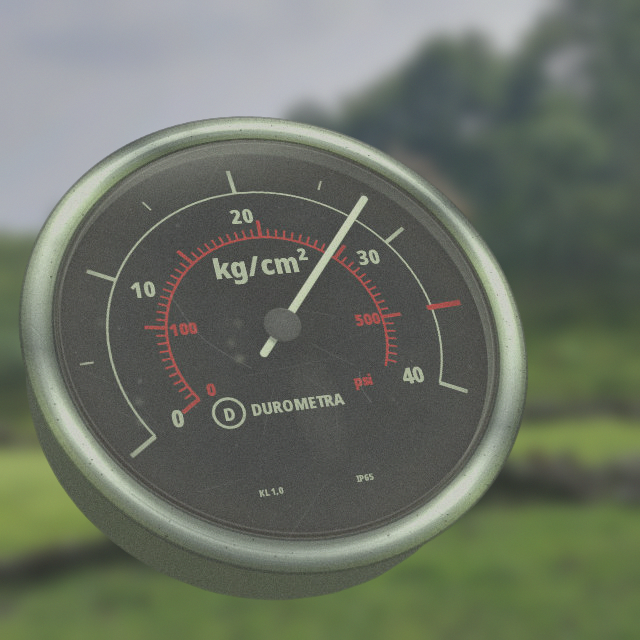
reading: kg/cm² 27.5
